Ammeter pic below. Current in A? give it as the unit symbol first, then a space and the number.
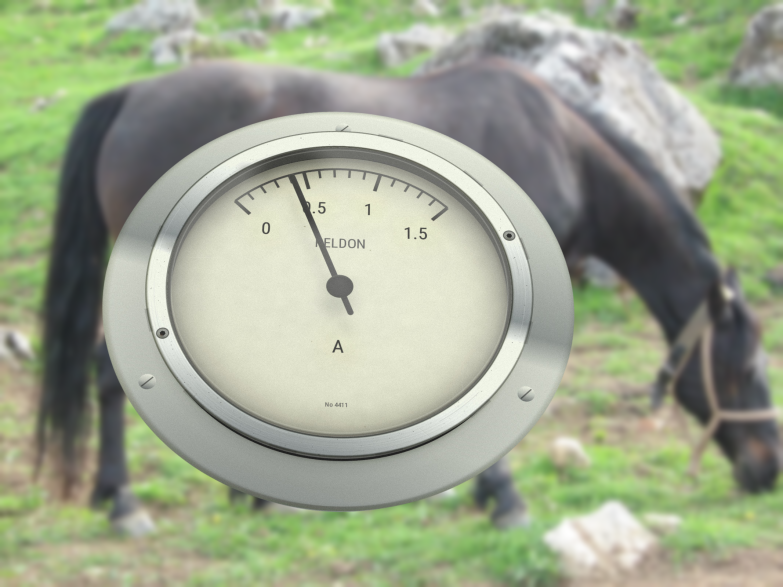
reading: A 0.4
